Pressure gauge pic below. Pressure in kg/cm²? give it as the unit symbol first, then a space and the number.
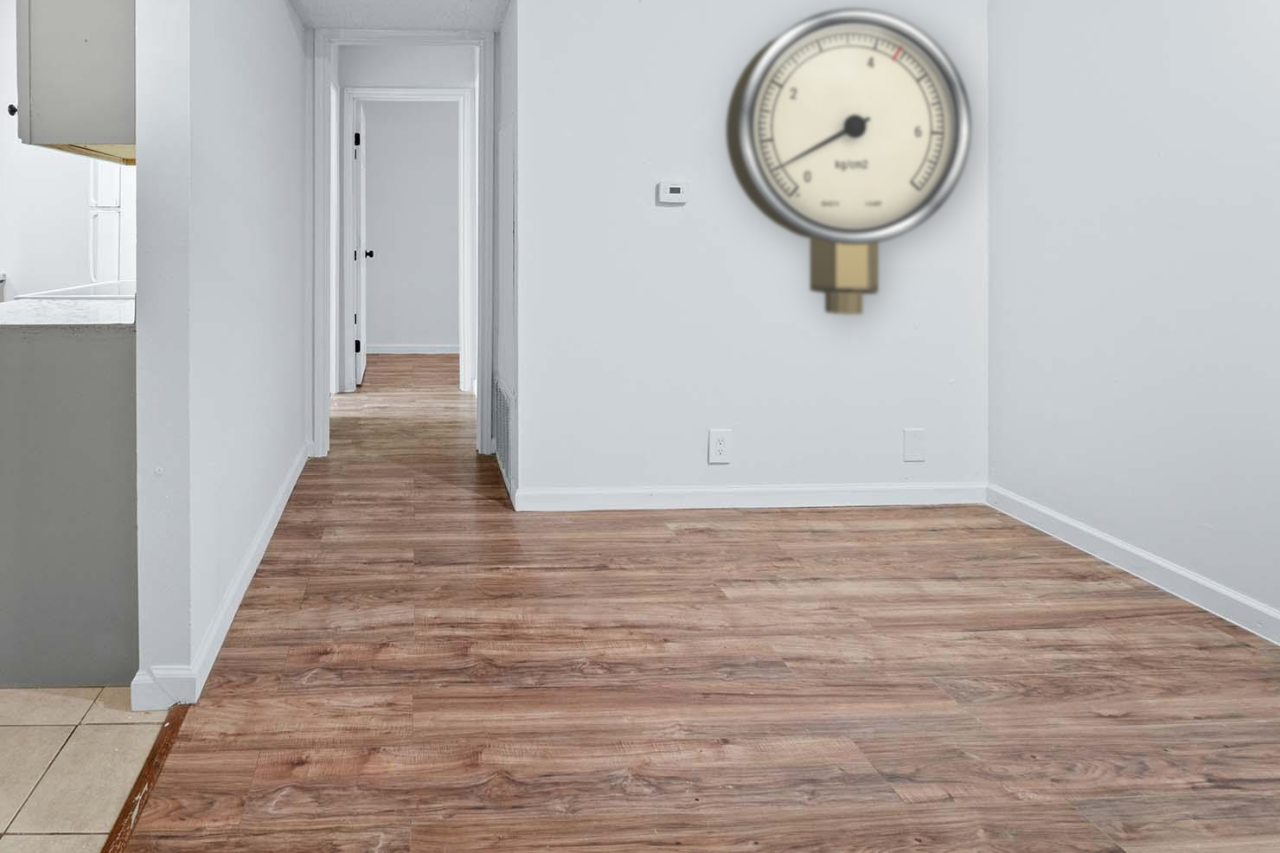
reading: kg/cm² 0.5
